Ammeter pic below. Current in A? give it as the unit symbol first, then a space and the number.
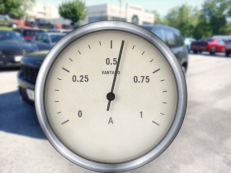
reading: A 0.55
